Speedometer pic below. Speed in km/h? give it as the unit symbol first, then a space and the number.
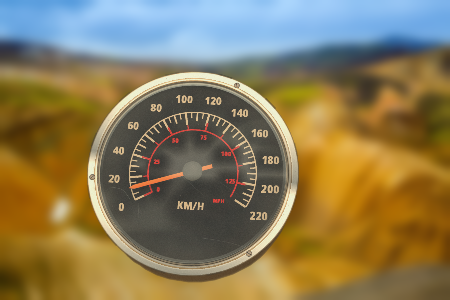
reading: km/h 10
